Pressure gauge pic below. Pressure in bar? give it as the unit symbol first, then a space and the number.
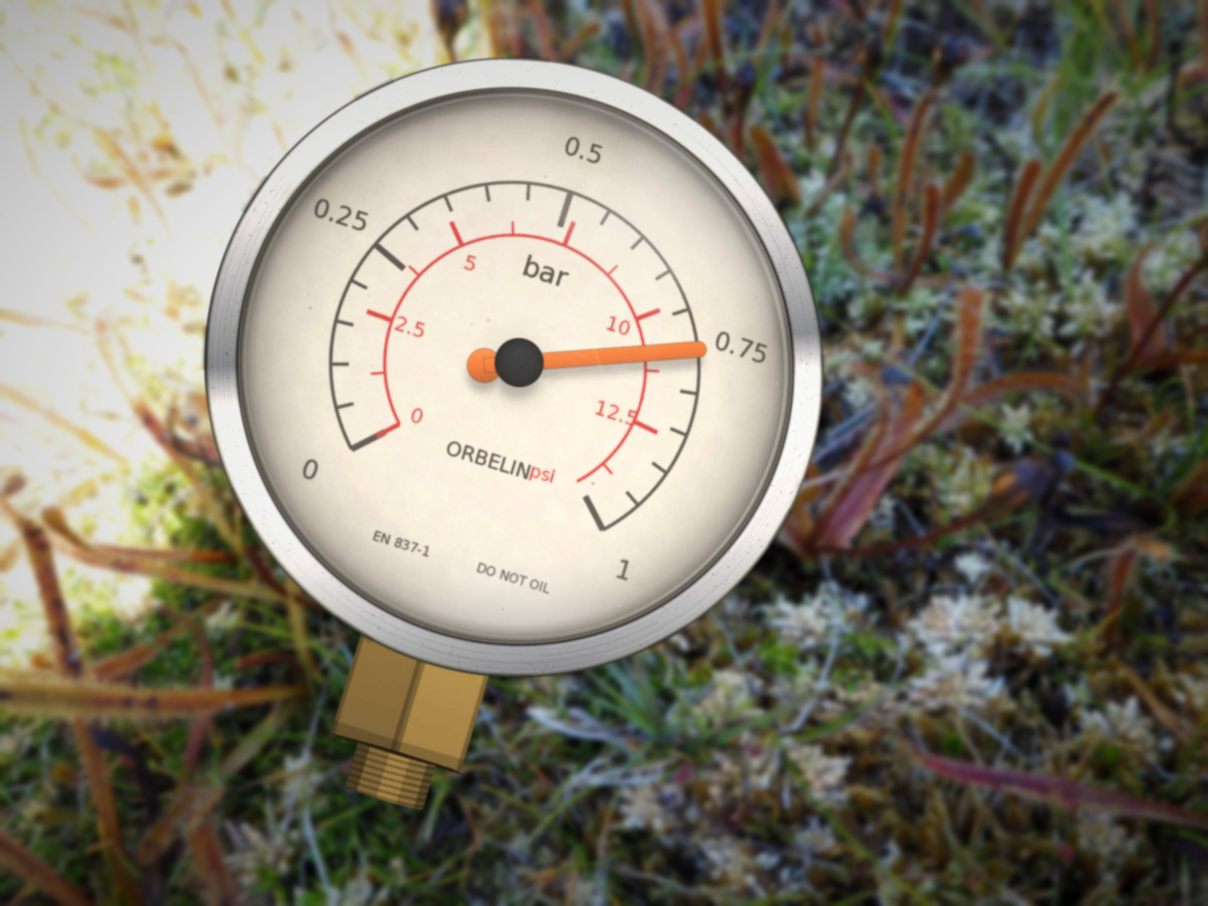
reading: bar 0.75
